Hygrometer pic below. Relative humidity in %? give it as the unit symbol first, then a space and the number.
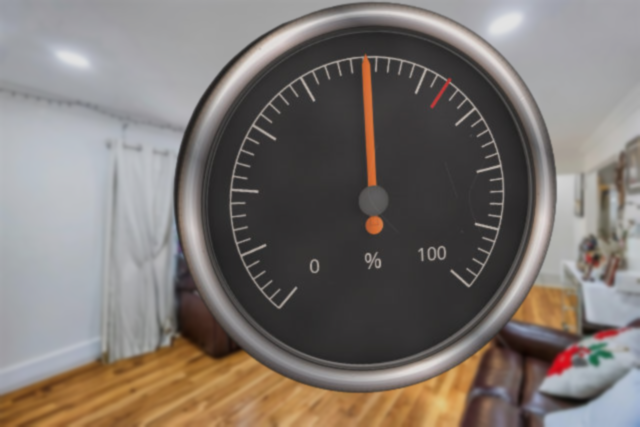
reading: % 50
